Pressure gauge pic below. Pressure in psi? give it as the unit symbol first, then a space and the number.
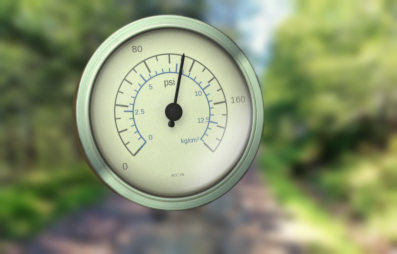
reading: psi 110
